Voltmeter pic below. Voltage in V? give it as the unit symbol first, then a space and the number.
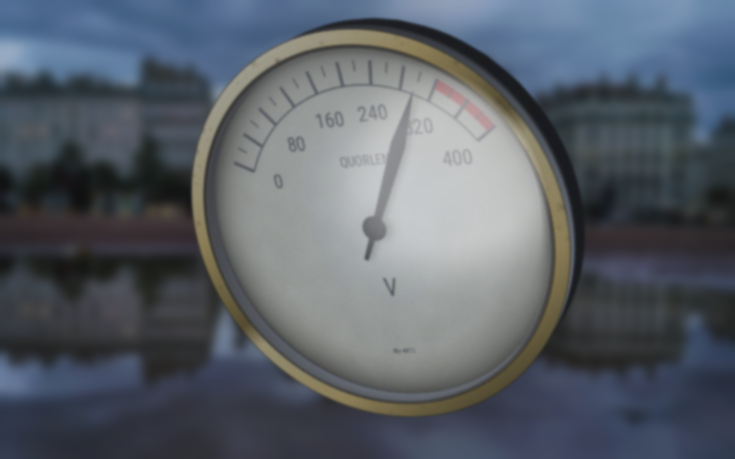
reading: V 300
